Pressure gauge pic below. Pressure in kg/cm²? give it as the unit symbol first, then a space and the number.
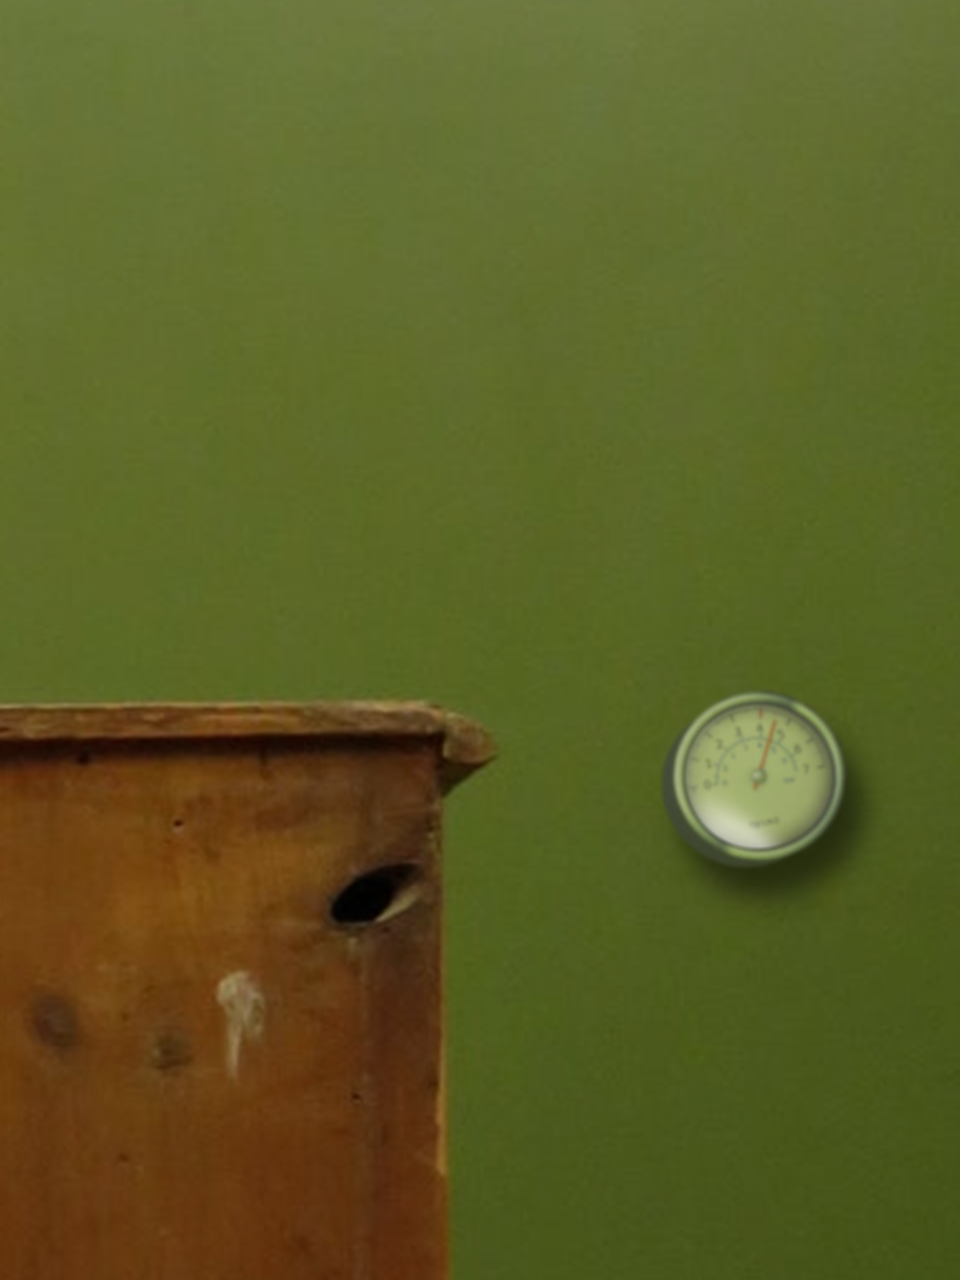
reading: kg/cm² 4.5
